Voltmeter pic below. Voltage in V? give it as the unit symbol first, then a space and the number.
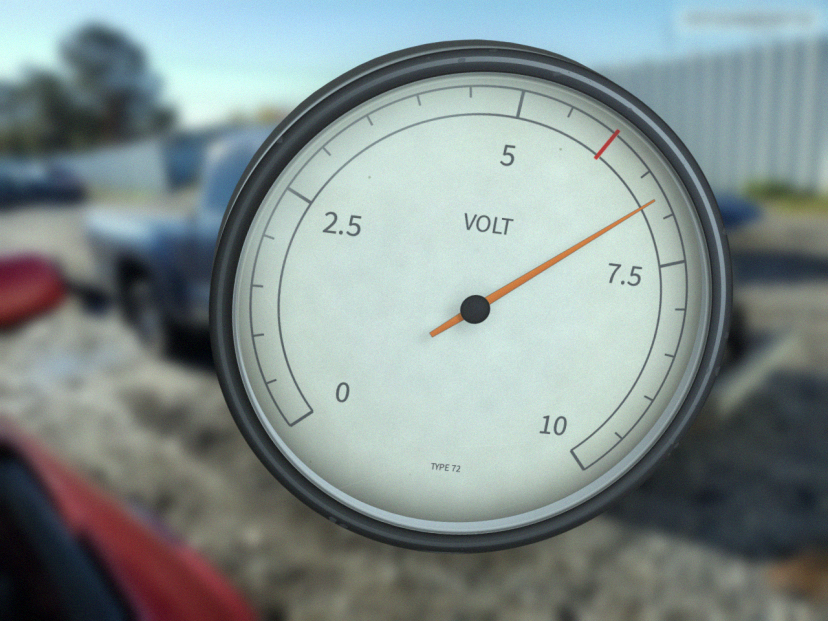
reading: V 6.75
